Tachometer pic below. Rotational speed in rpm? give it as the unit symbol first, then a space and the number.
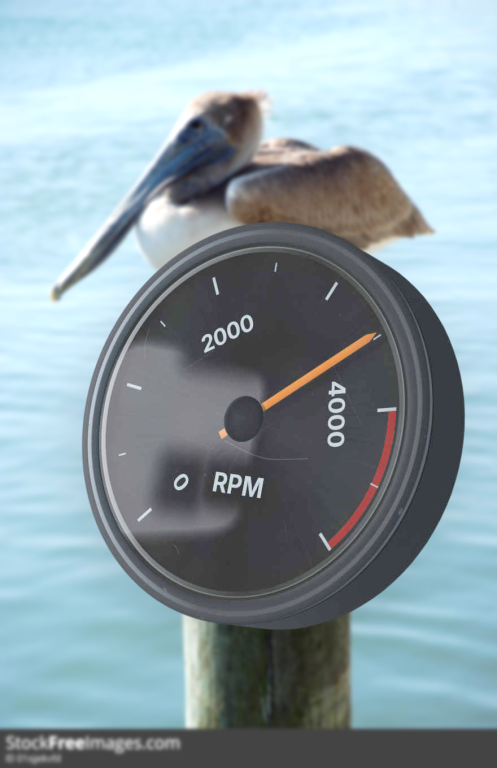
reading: rpm 3500
